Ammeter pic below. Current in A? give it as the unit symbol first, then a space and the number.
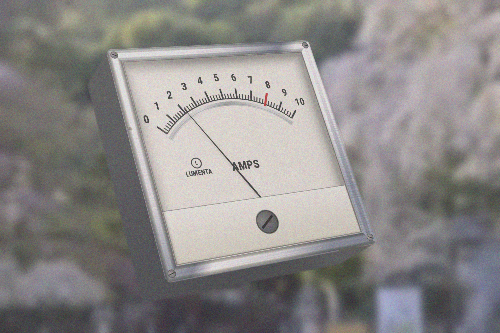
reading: A 2
